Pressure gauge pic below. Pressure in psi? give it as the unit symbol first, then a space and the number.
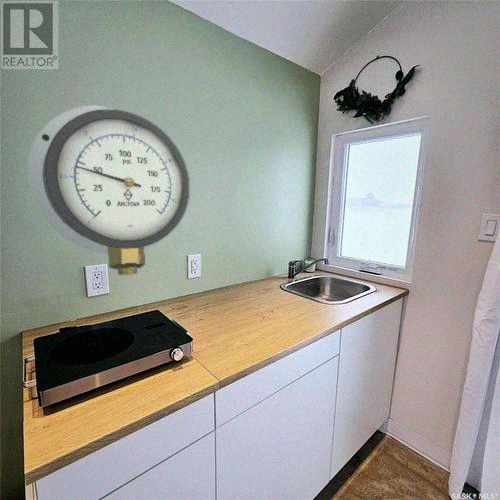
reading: psi 45
